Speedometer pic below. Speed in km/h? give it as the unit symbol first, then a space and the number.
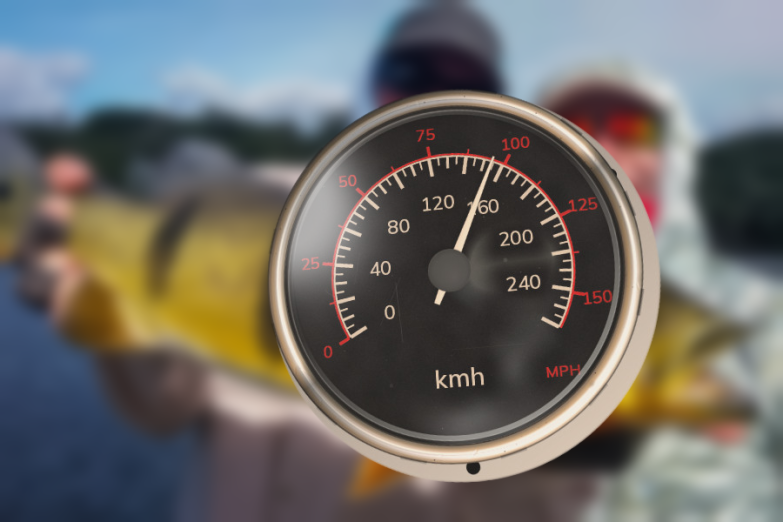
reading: km/h 155
